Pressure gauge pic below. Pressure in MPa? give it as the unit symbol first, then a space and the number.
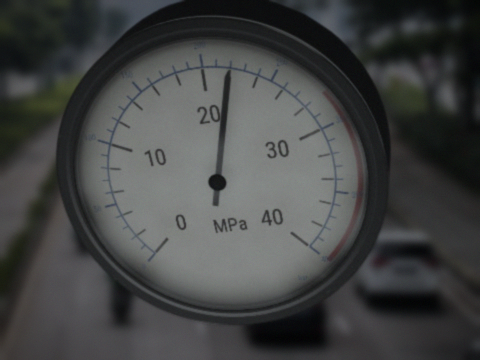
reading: MPa 22
